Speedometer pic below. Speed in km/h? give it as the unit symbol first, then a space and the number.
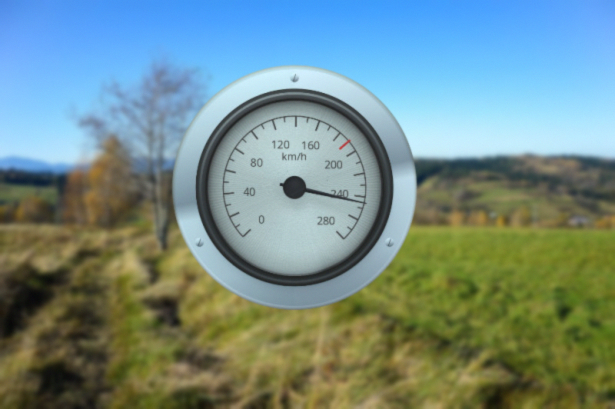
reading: km/h 245
